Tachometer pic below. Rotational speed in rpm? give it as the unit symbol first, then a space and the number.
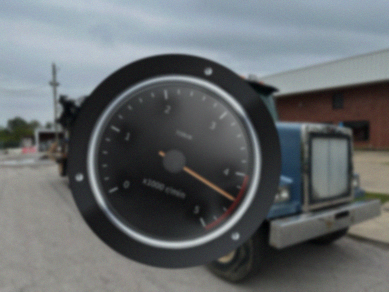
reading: rpm 4400
